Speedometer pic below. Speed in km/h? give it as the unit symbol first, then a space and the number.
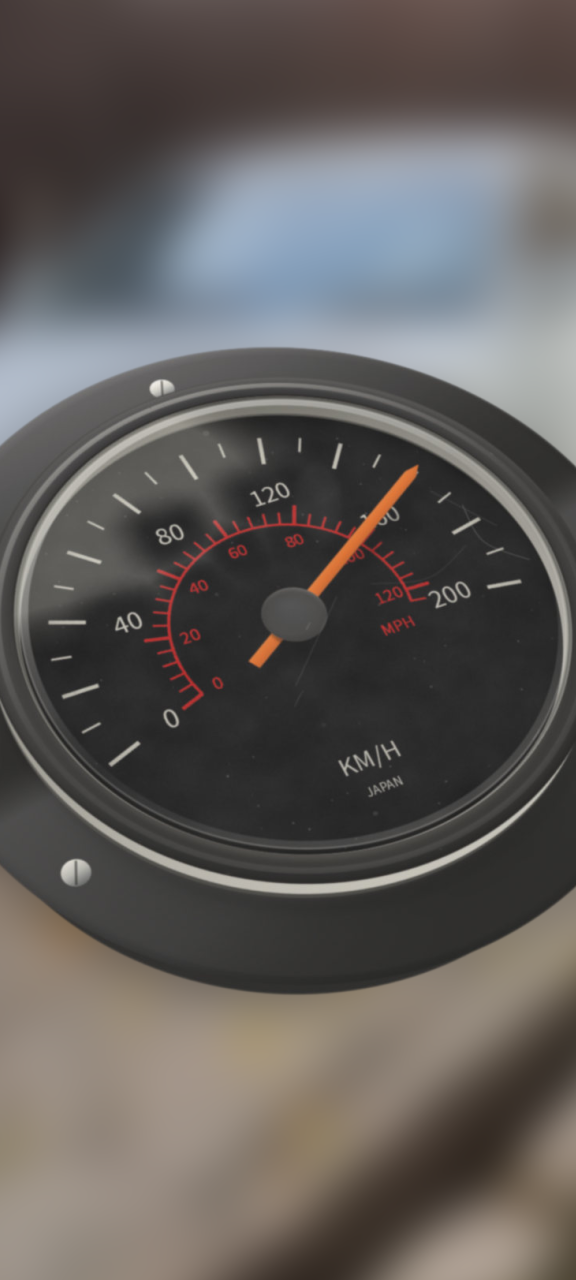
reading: km/h 160
